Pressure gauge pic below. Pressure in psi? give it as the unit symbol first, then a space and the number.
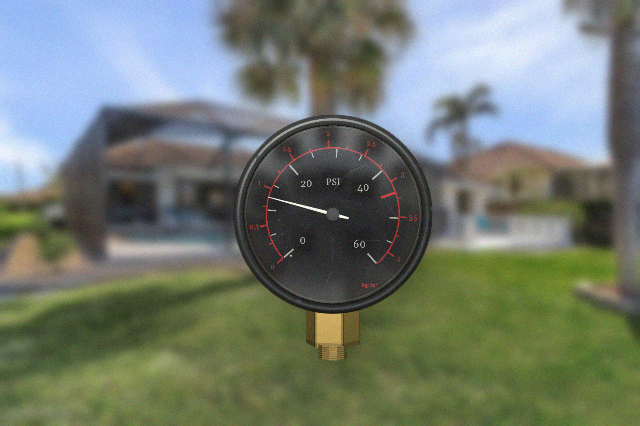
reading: psi 12.5
